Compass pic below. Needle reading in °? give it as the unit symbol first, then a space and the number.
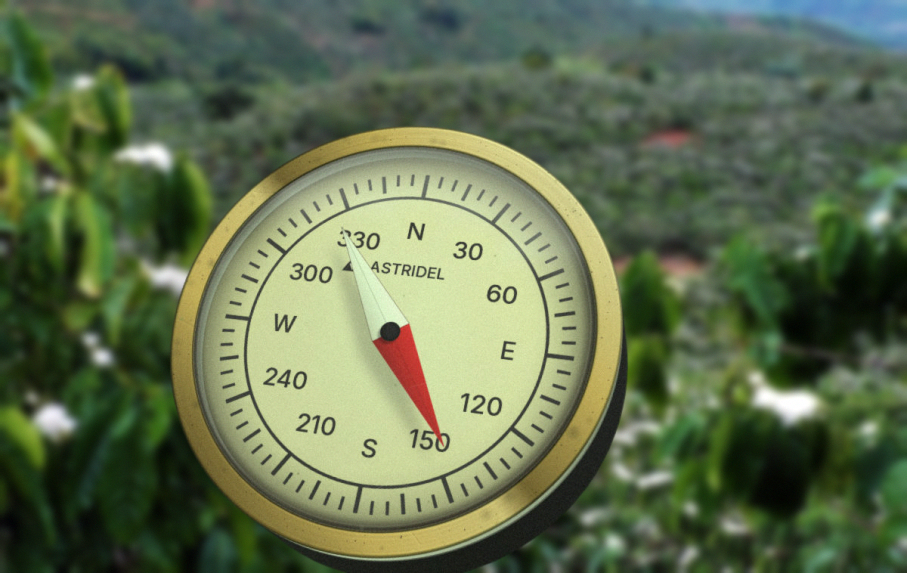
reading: ° 145
